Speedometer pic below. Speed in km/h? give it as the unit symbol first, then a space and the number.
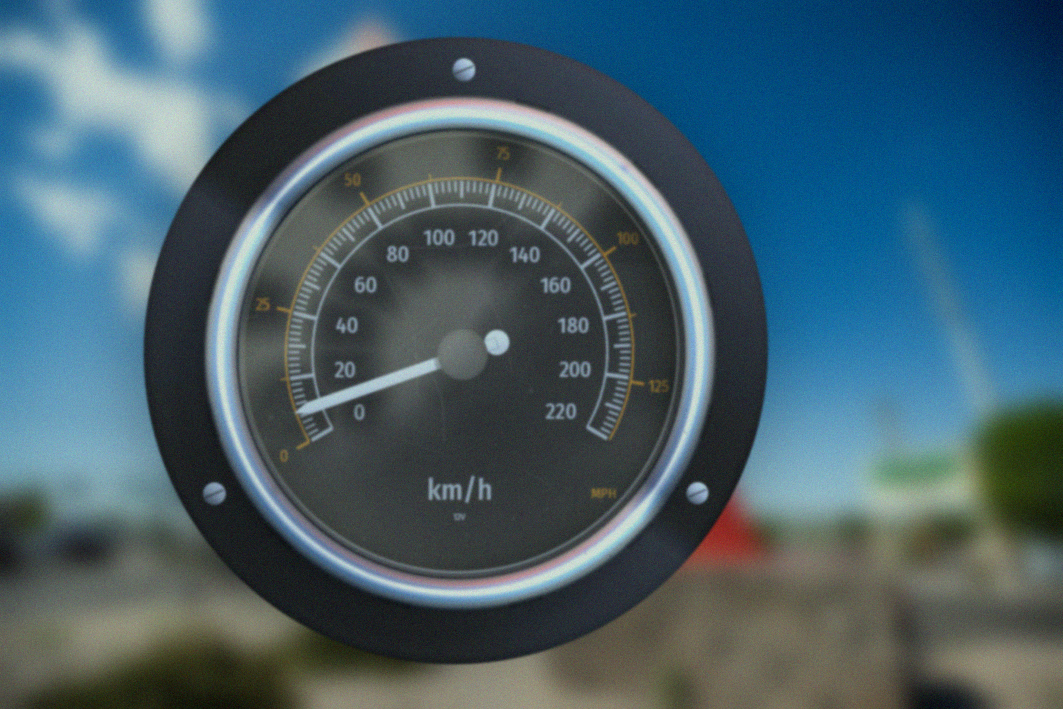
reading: km/h 10
